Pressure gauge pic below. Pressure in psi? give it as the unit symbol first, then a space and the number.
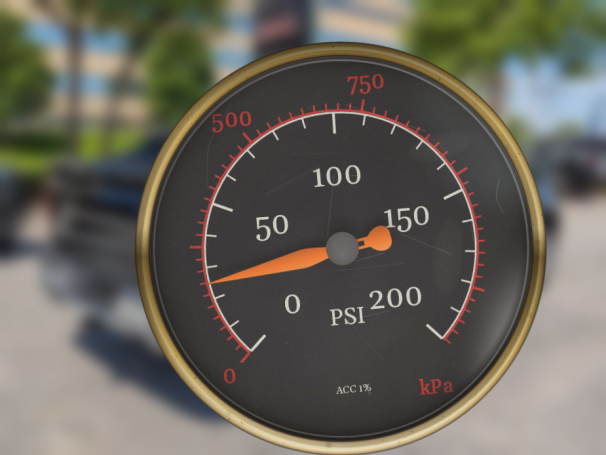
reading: psi 25
